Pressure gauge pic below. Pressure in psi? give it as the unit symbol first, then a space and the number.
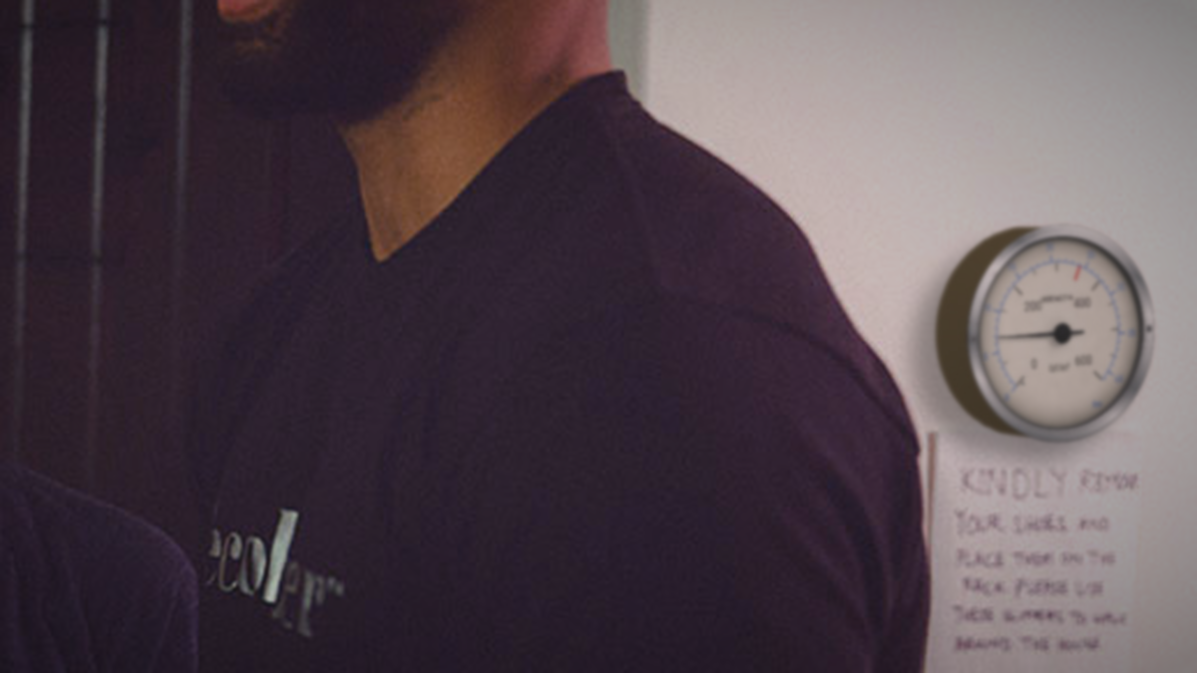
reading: psi 100
